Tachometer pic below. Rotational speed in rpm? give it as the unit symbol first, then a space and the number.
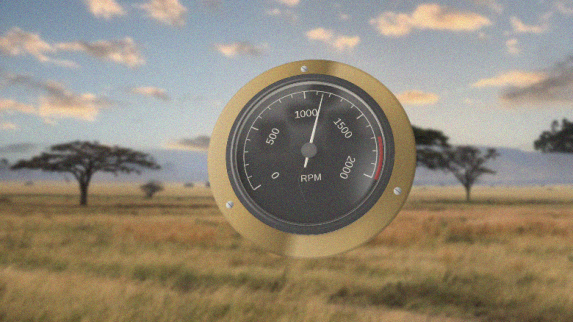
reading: rpm 1150
